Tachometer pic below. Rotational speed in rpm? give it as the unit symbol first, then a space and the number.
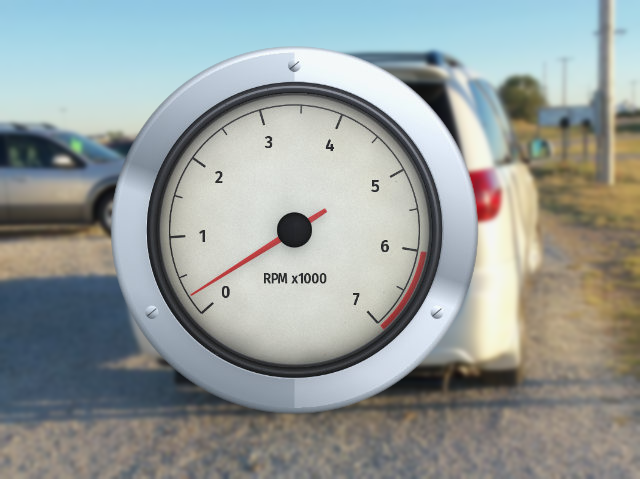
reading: rpm 250
